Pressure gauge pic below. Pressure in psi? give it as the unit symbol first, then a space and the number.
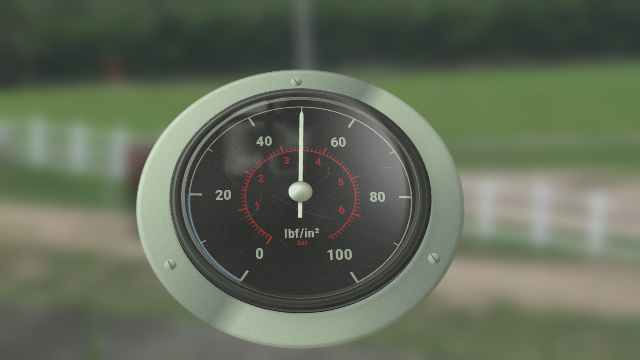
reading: psi 50
